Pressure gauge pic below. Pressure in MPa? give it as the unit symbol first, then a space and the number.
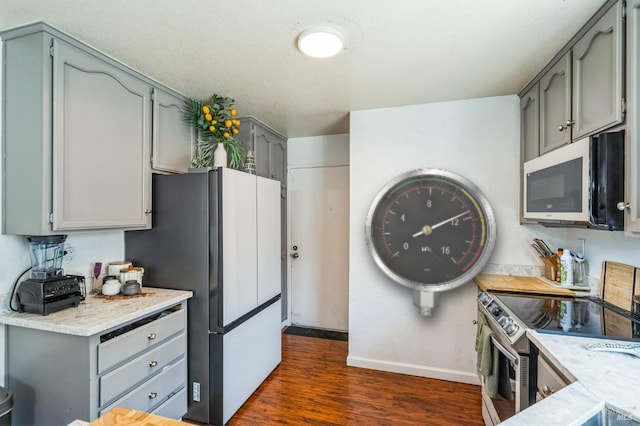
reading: MPa 11.5
